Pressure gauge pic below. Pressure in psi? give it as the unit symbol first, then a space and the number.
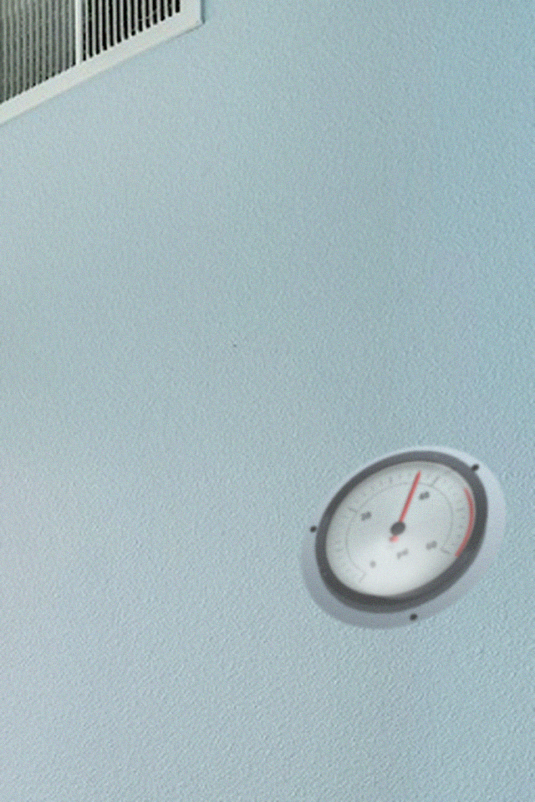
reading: psi 36
